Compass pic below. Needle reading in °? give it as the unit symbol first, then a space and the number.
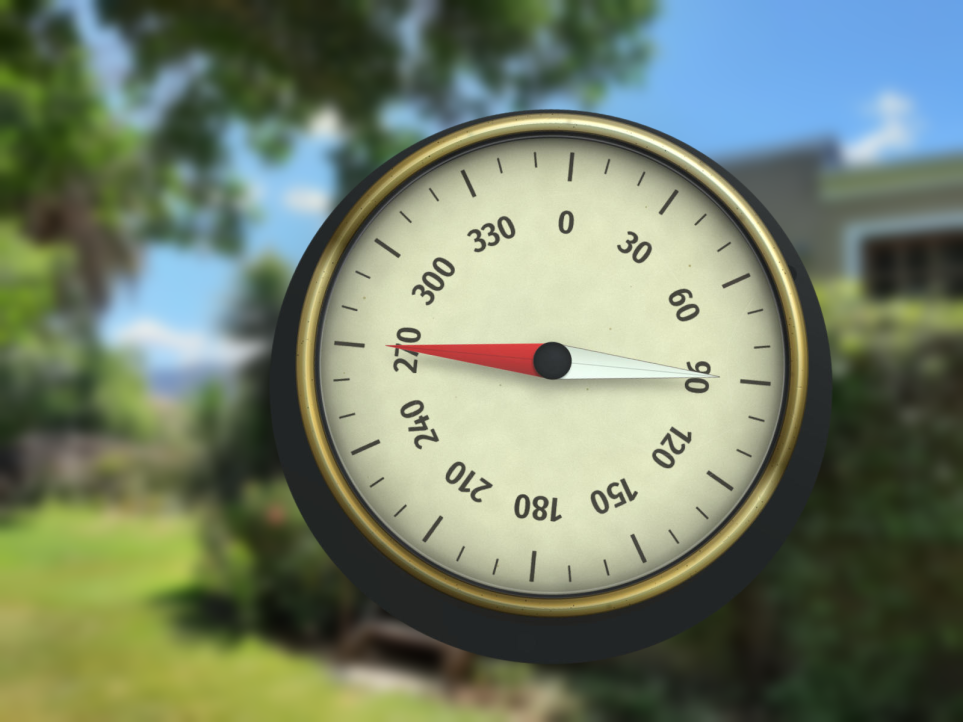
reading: ° 270
